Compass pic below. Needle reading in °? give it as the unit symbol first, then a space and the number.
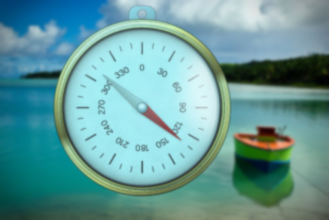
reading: ° 130
